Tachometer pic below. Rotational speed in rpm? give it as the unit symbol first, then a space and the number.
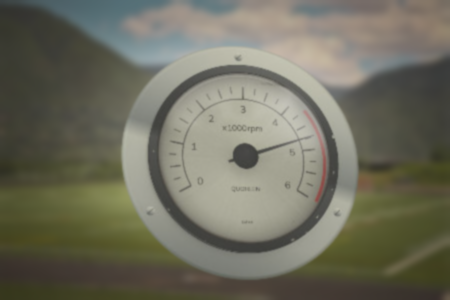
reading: rpm 4750
